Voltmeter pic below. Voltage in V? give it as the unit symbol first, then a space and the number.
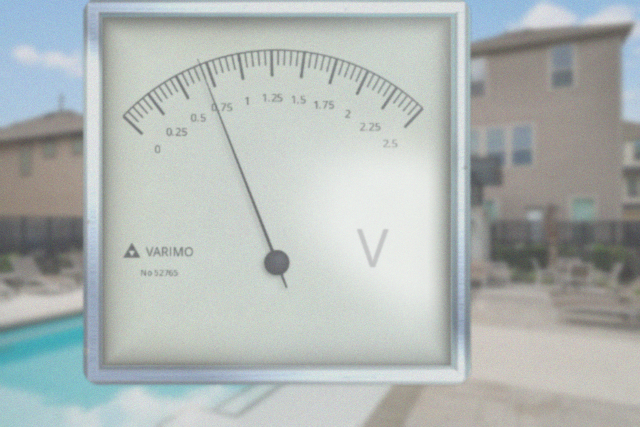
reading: V 0.7
